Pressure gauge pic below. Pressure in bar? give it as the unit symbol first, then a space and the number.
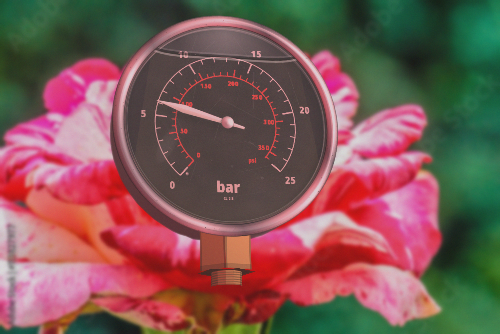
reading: bar 6
